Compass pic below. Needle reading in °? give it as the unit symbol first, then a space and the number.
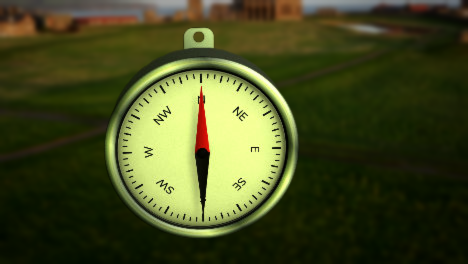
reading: ° 0
